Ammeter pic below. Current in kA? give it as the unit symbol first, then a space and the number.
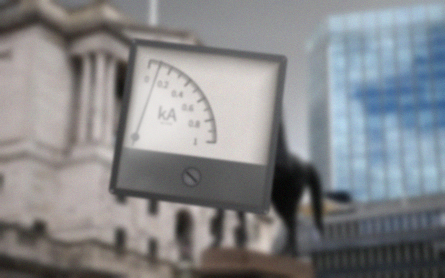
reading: kA 0.1
